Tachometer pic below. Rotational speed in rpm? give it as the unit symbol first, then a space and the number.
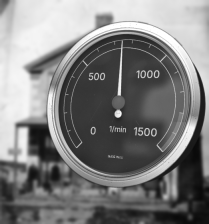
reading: rpm 750
